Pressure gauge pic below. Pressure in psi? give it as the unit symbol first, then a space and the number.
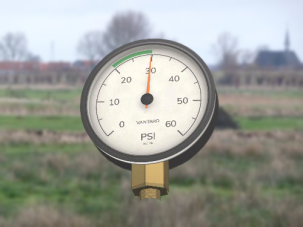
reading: psi 30
